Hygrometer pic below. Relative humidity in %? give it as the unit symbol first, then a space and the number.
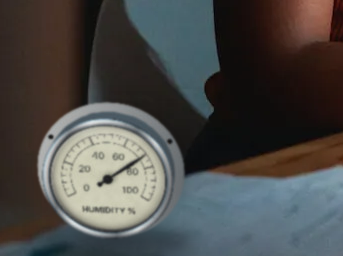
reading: % 72
